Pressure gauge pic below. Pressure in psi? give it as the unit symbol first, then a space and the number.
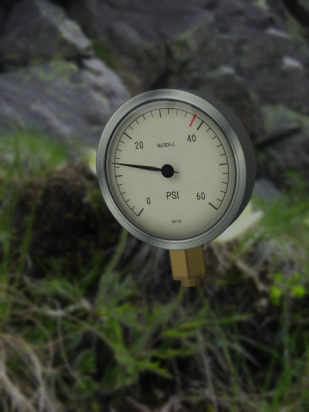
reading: psi 13
